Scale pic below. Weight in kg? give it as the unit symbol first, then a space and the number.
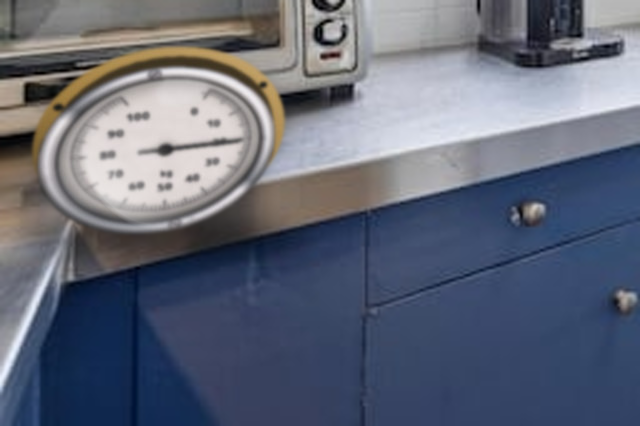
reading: kg 20
